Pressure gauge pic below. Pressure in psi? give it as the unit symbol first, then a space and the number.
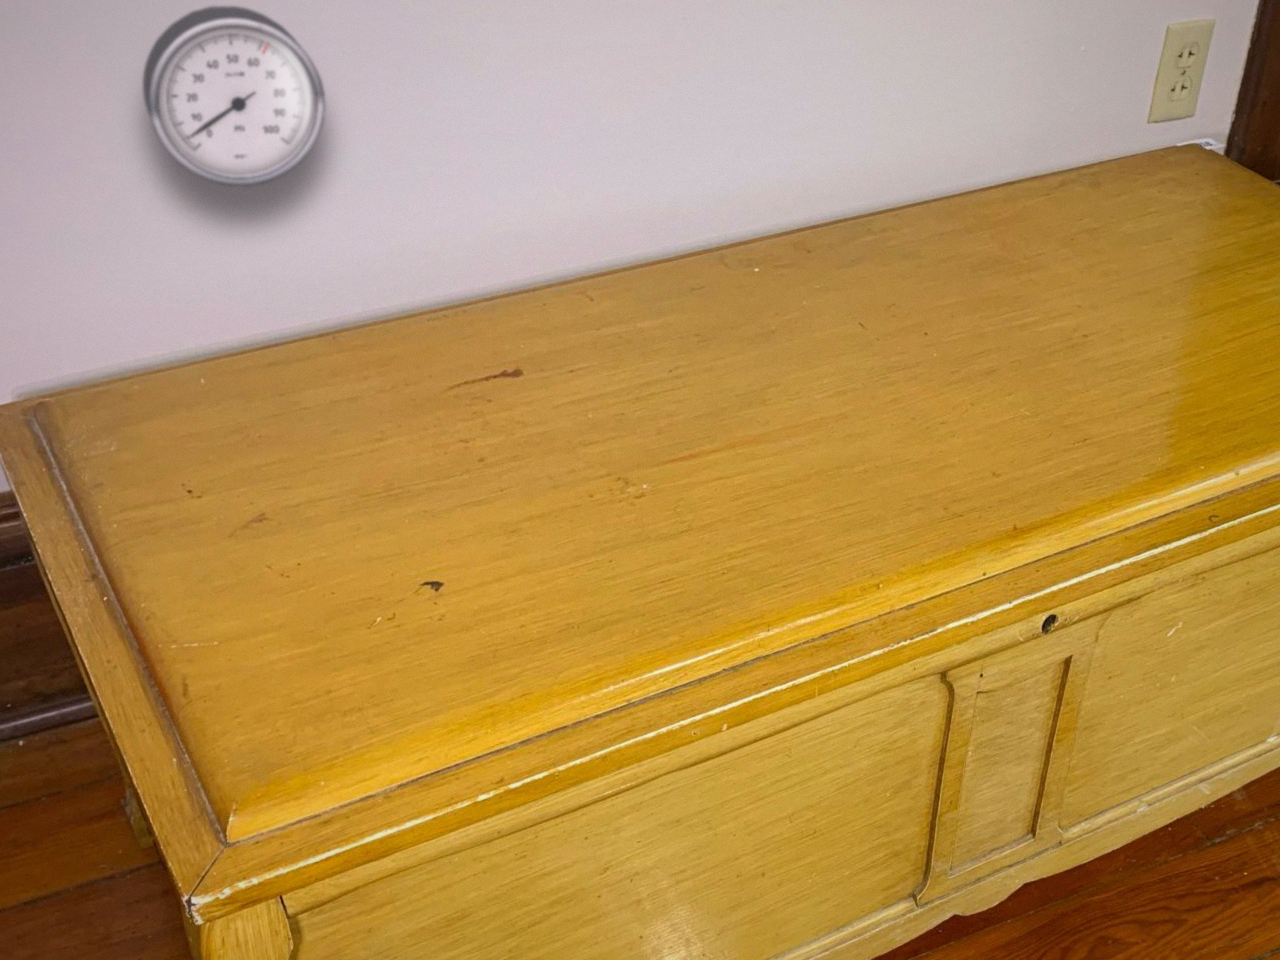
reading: psi 5
